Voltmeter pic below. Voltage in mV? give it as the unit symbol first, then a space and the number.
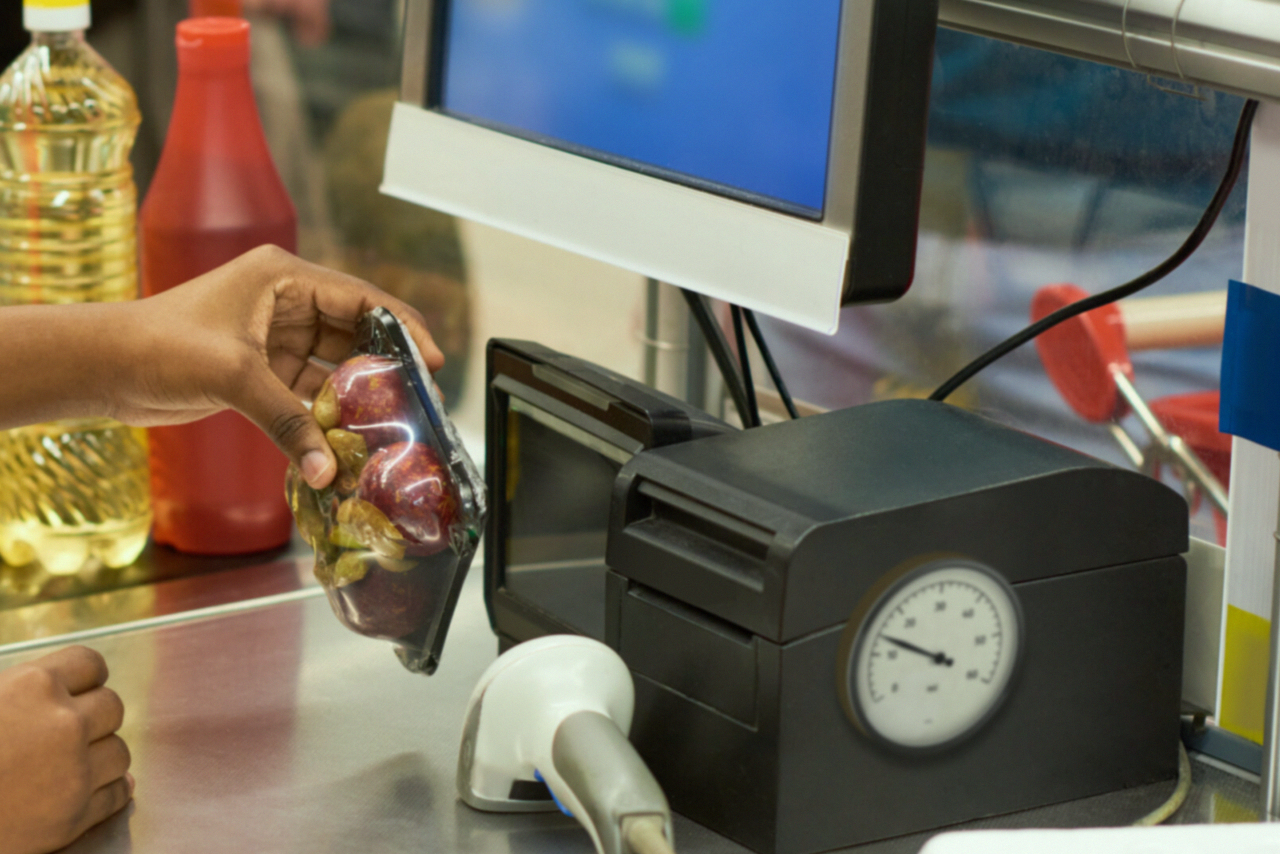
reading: mV 14
